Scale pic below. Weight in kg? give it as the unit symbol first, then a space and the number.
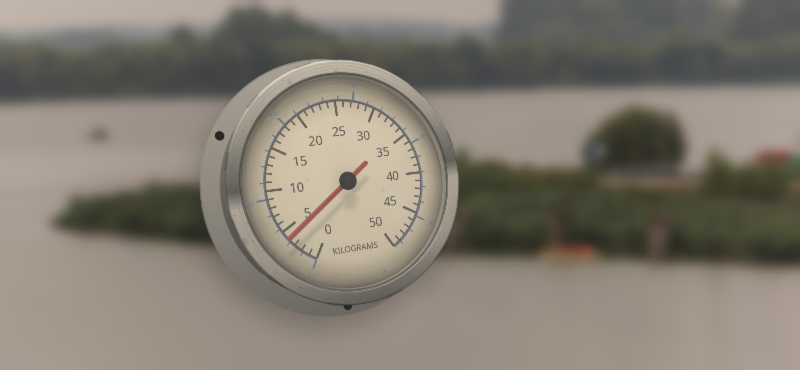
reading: kg 4
